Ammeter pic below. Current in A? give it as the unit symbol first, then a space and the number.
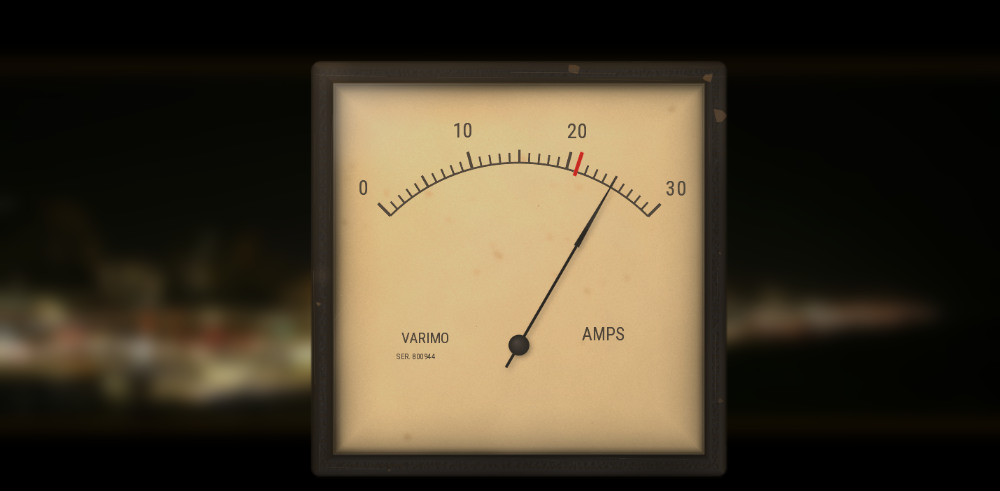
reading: A 25
